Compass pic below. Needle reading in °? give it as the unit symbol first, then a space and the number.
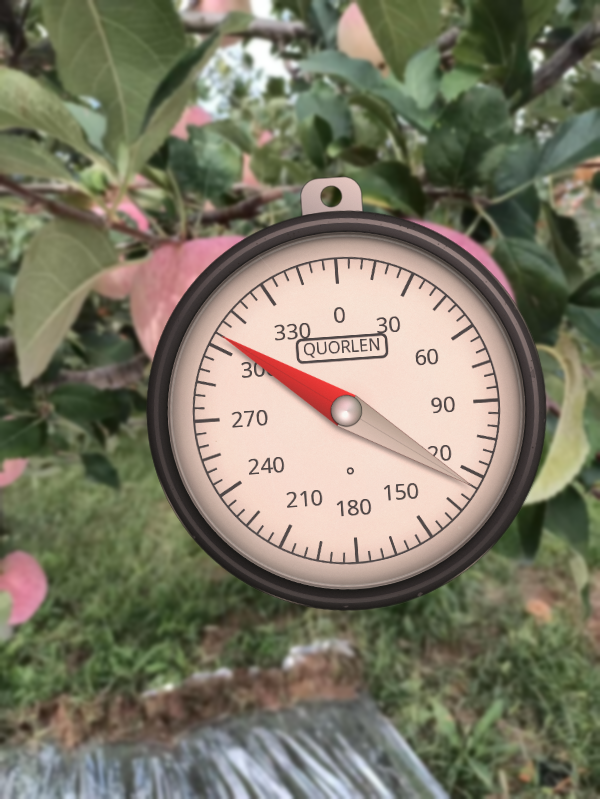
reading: ° 305
